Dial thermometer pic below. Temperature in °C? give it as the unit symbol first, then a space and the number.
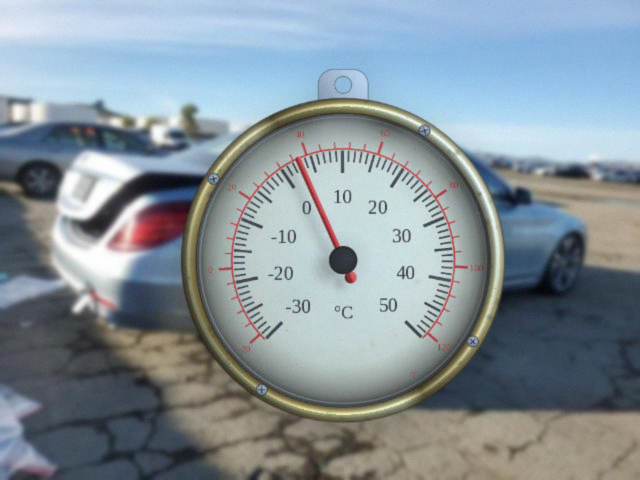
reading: °C 3
